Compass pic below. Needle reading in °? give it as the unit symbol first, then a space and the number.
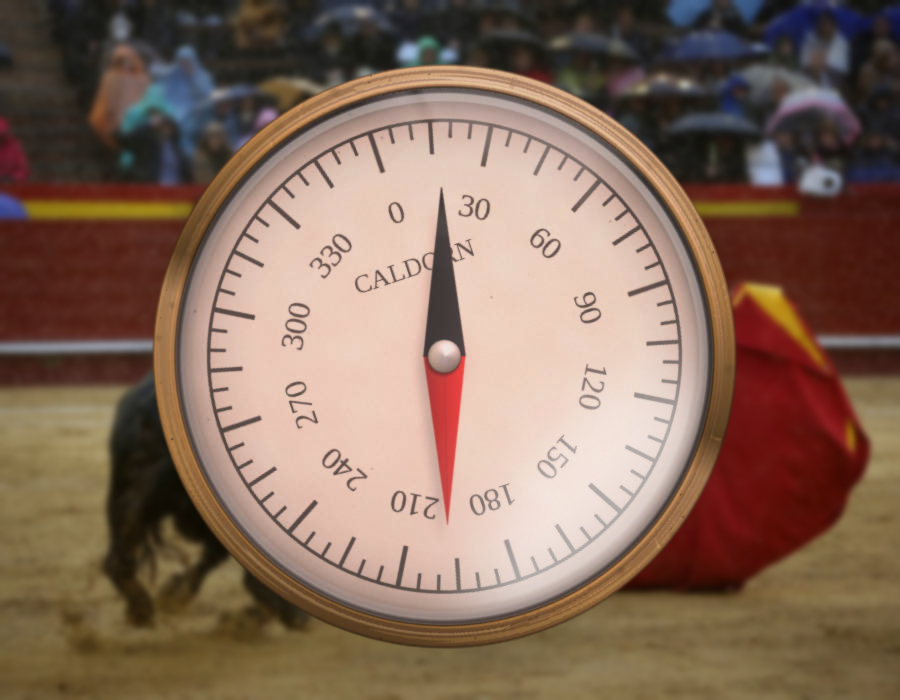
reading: ° 197.5
